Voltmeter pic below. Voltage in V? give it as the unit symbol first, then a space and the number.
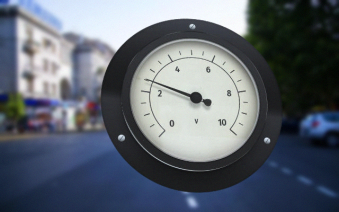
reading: V 2.5
